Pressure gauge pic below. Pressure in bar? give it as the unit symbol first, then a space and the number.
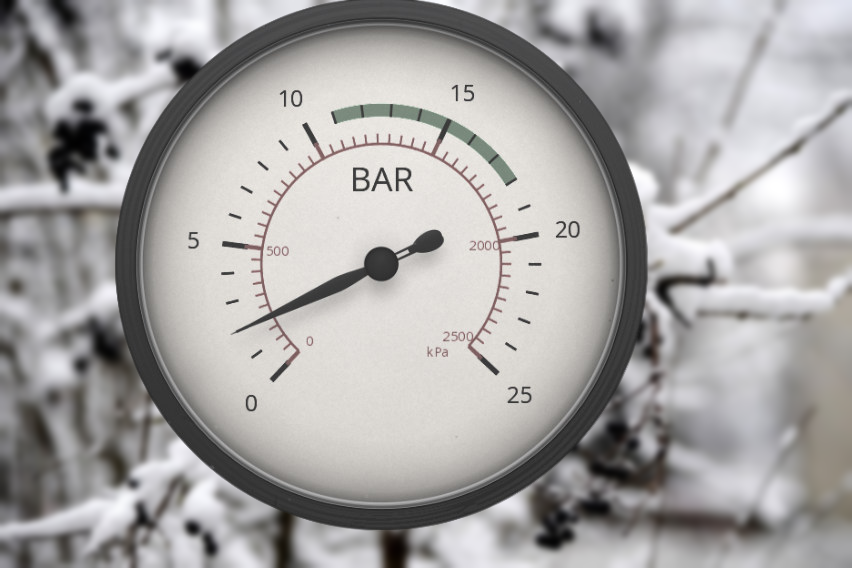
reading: bar 2
